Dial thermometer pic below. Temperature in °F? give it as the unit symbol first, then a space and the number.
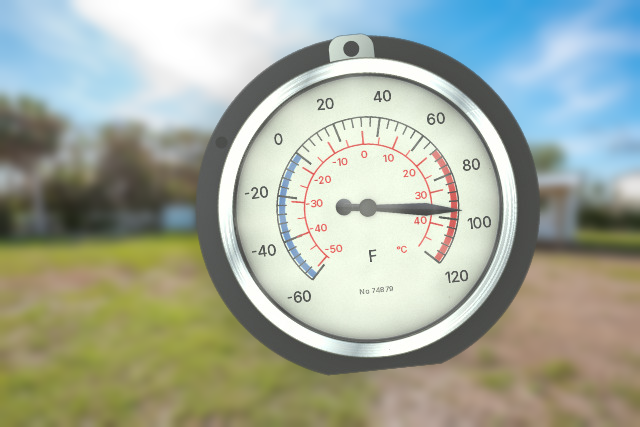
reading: °F 96
